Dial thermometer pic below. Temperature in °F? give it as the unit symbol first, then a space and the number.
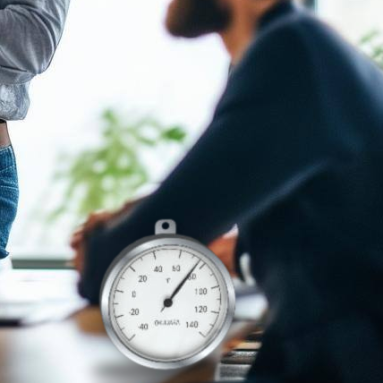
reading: °F 75
